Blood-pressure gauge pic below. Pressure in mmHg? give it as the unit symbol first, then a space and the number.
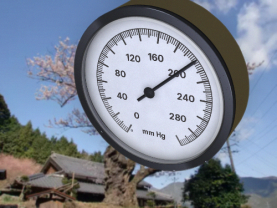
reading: mmHg 200
